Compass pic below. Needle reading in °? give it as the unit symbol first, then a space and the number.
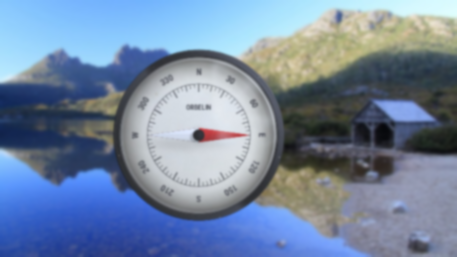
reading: ° 90
